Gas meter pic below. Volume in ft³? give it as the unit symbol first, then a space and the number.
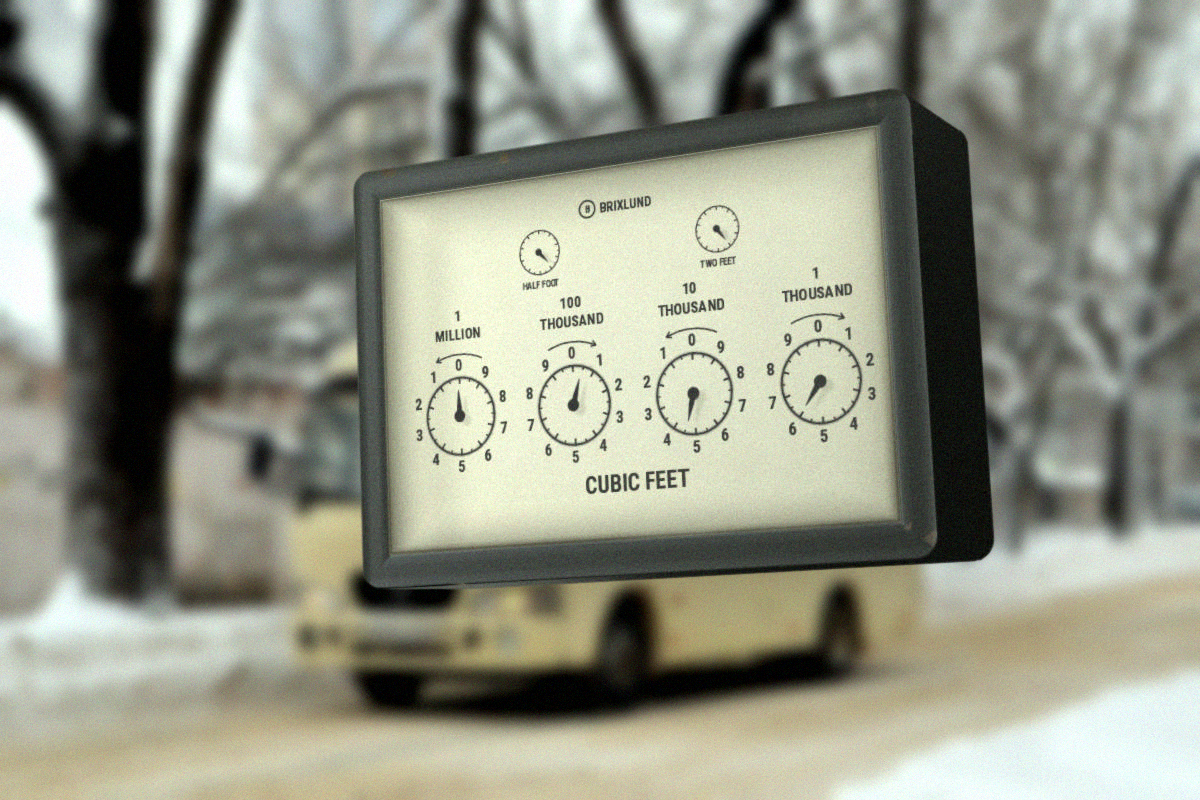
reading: ft³ 4600
